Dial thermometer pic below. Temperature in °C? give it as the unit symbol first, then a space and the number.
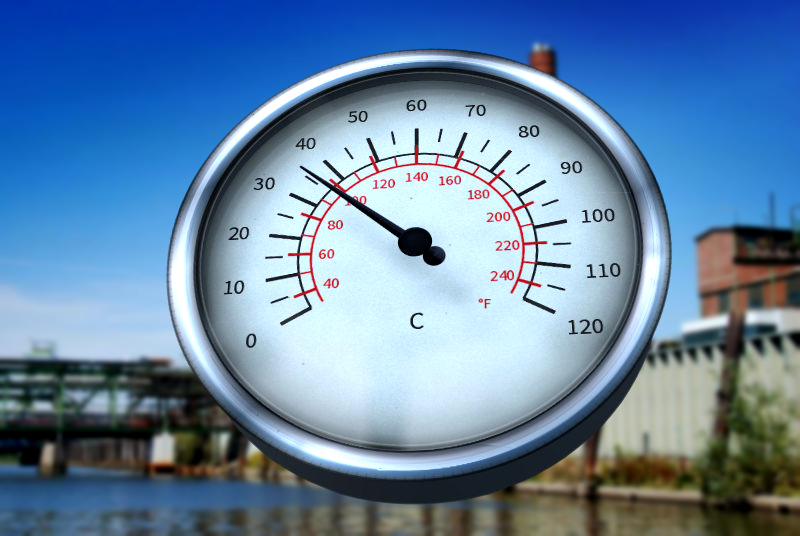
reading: °C 35
